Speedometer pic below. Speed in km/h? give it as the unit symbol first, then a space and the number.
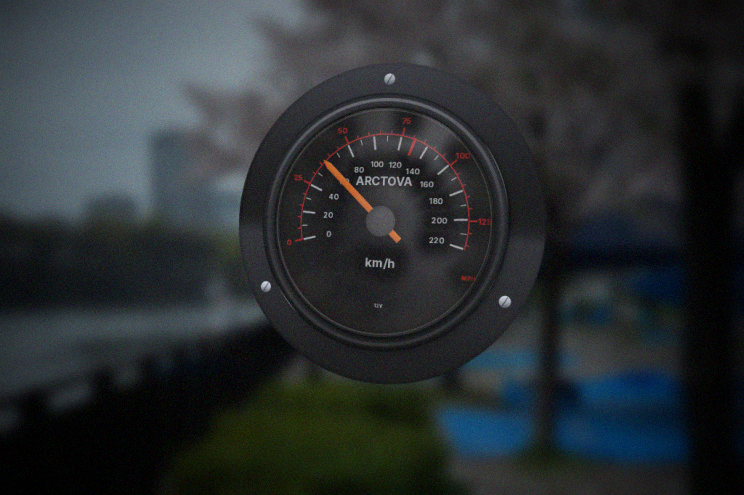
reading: km/h 60
